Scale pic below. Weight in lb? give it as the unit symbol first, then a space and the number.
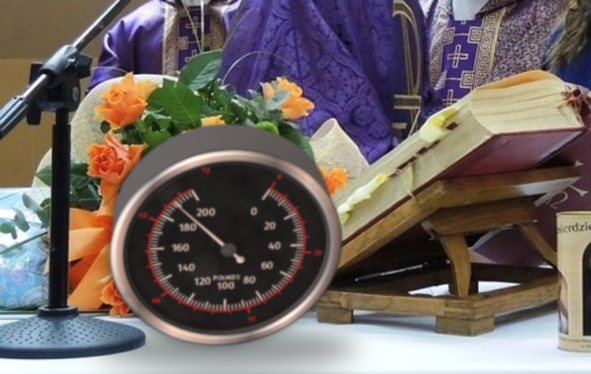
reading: lb 190
